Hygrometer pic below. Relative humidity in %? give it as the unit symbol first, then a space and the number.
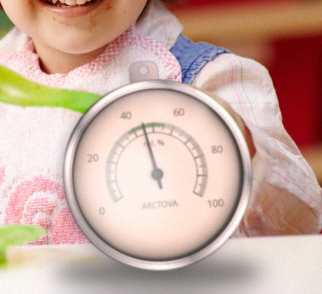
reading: % 45
